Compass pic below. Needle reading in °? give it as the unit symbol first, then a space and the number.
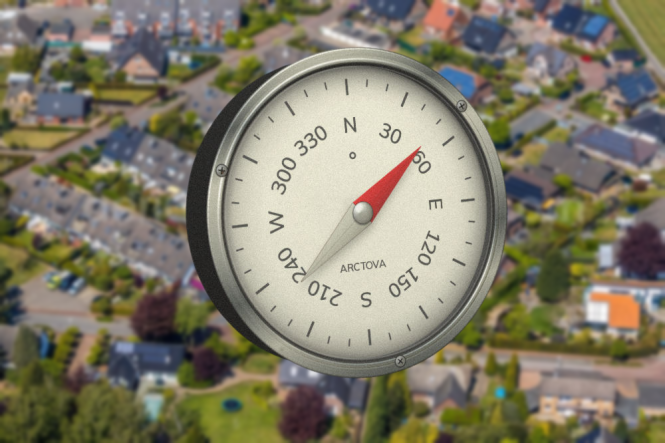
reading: ° 50
